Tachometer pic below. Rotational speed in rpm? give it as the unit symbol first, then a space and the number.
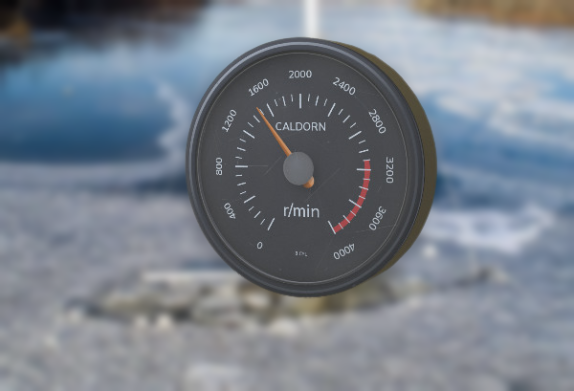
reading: rpm 1500
